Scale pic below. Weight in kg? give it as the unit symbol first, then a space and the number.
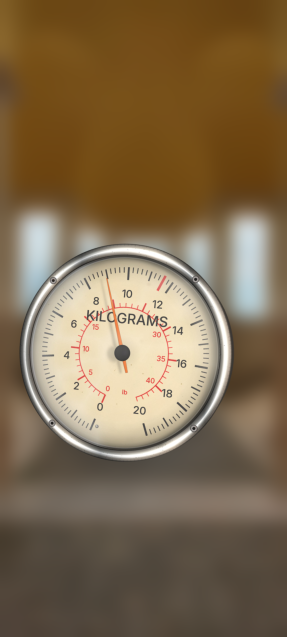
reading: kg 9
